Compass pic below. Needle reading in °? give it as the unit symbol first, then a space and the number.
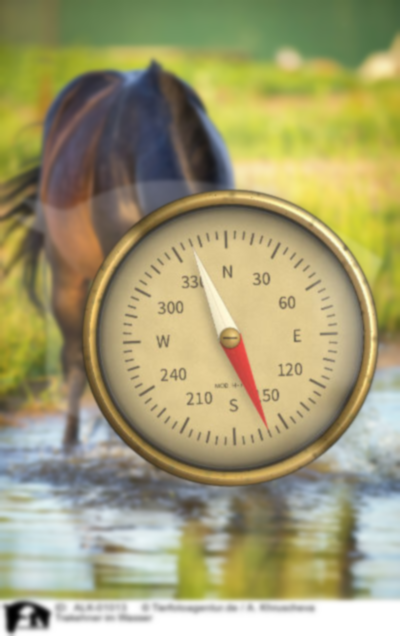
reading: ° 160
